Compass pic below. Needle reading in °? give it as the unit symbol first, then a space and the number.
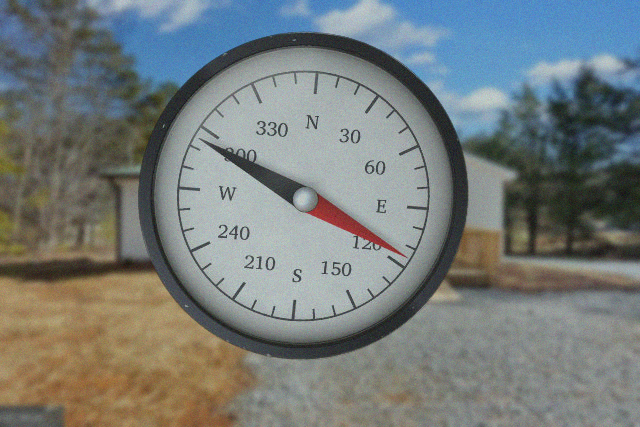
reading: ° 115
